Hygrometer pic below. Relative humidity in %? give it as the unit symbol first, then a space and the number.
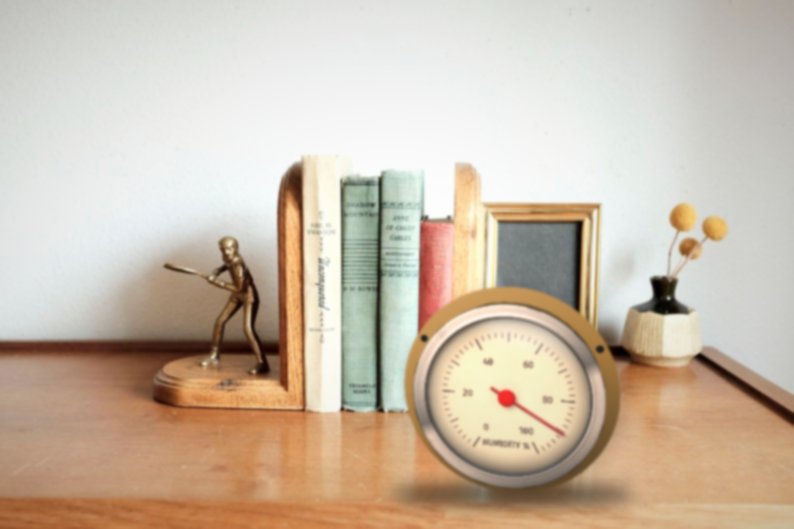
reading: % 90
